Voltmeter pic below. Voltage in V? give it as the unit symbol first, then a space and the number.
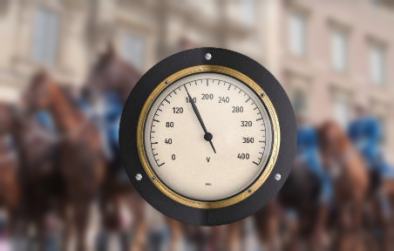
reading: V 160
